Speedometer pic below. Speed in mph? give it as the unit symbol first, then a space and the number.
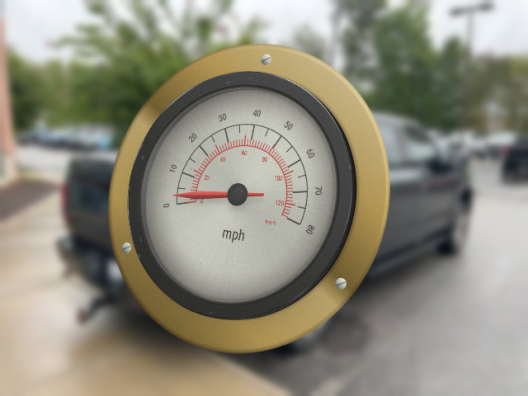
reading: mph 2.5
